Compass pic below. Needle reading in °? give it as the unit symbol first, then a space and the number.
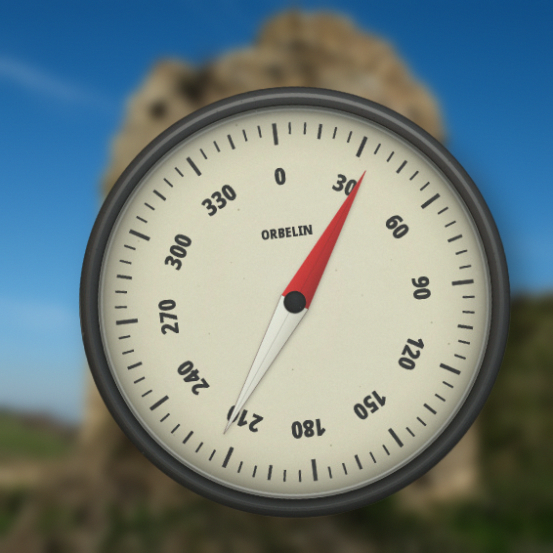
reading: ° 35
